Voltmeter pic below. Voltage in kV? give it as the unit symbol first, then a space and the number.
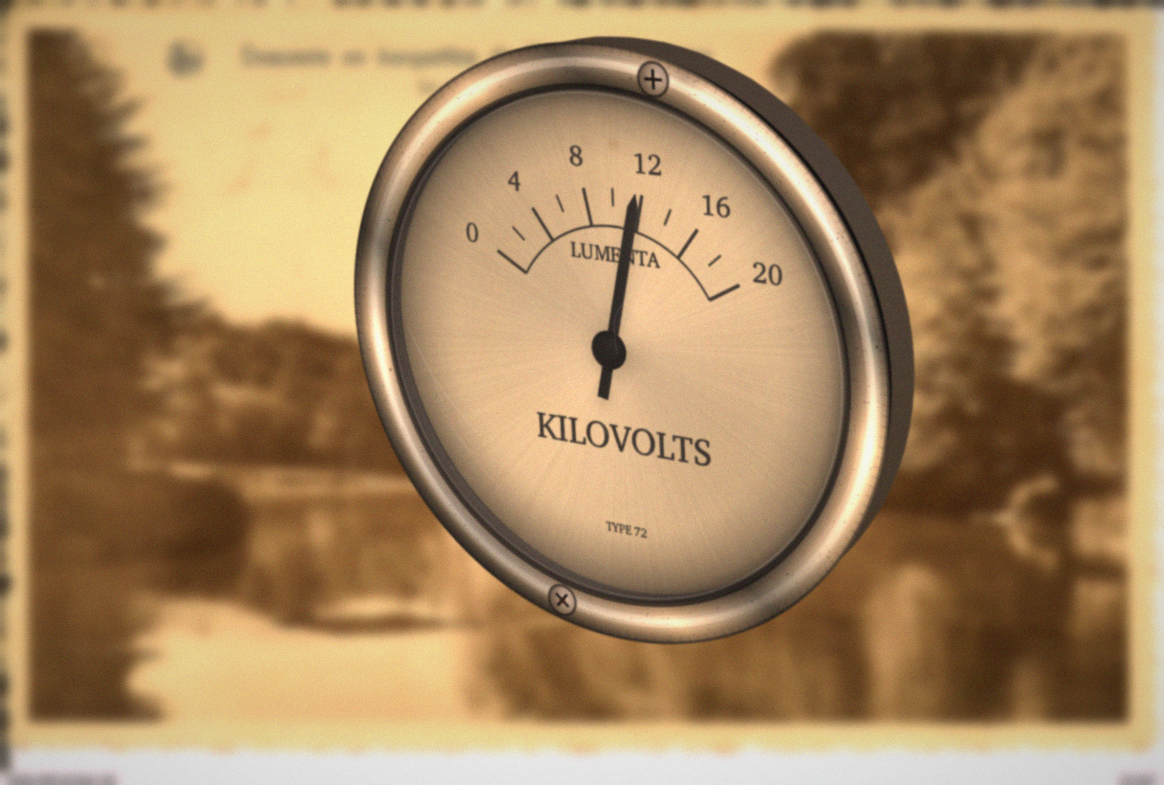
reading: kV 12
